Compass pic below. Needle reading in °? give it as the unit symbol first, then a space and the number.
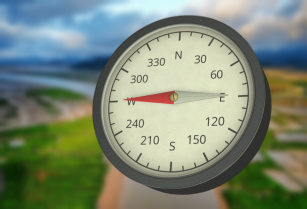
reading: ° 270
